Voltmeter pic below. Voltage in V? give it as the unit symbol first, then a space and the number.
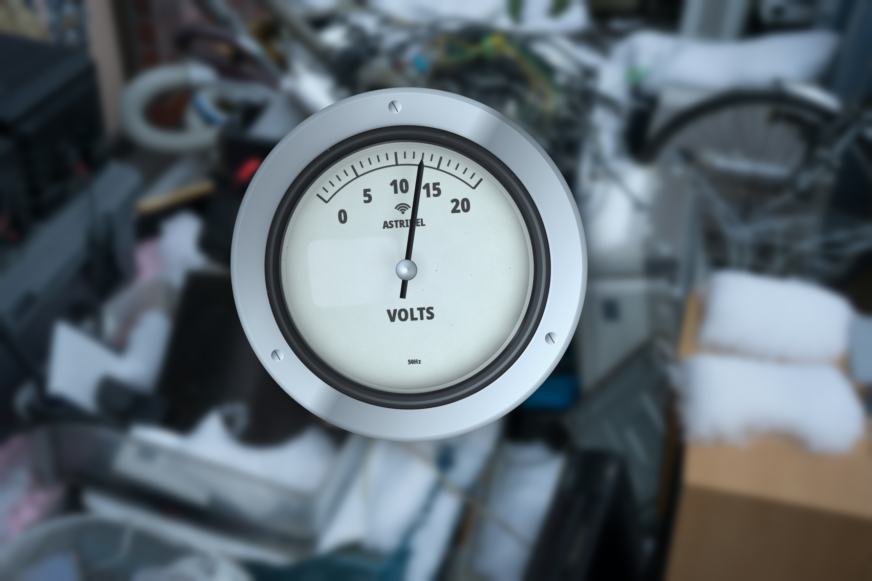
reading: V 13
